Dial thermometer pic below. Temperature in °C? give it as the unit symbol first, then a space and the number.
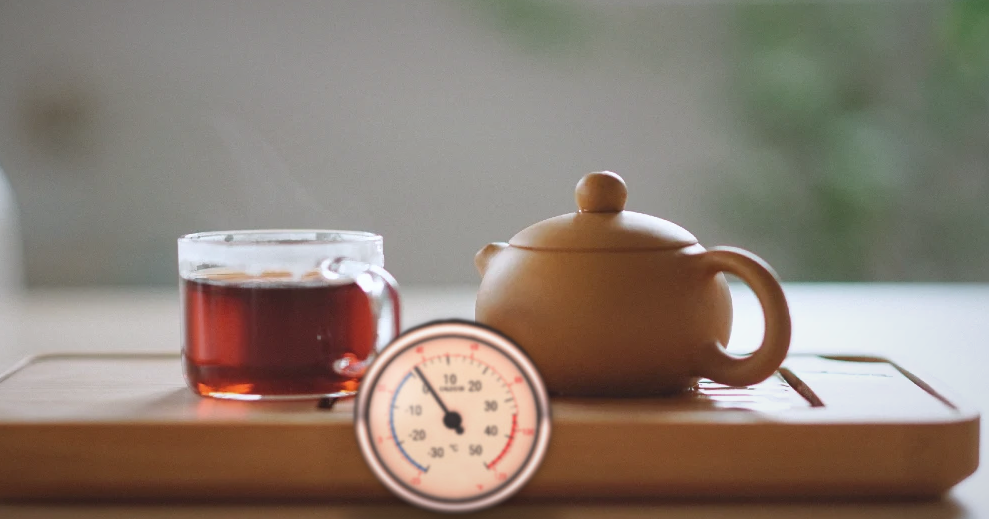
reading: °C 2
